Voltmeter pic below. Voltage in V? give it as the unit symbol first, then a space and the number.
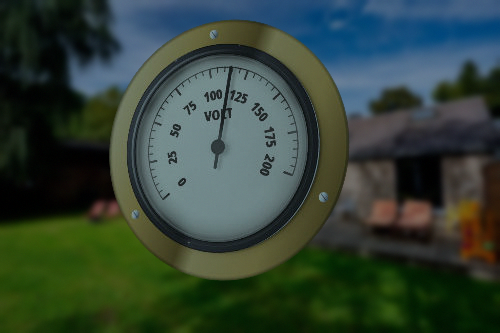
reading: V 115
